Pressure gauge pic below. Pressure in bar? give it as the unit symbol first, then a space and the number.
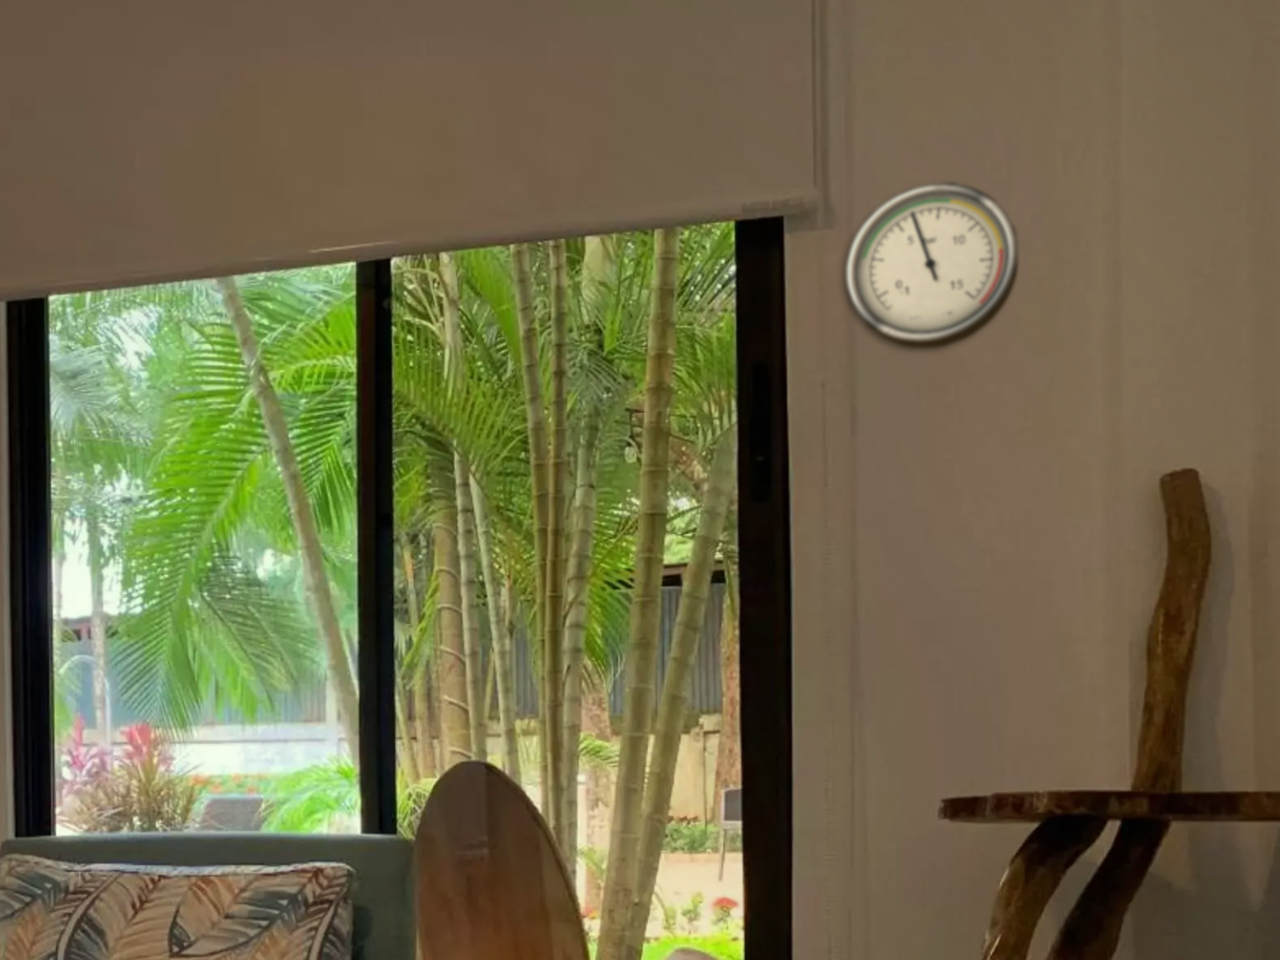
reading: bar 6
